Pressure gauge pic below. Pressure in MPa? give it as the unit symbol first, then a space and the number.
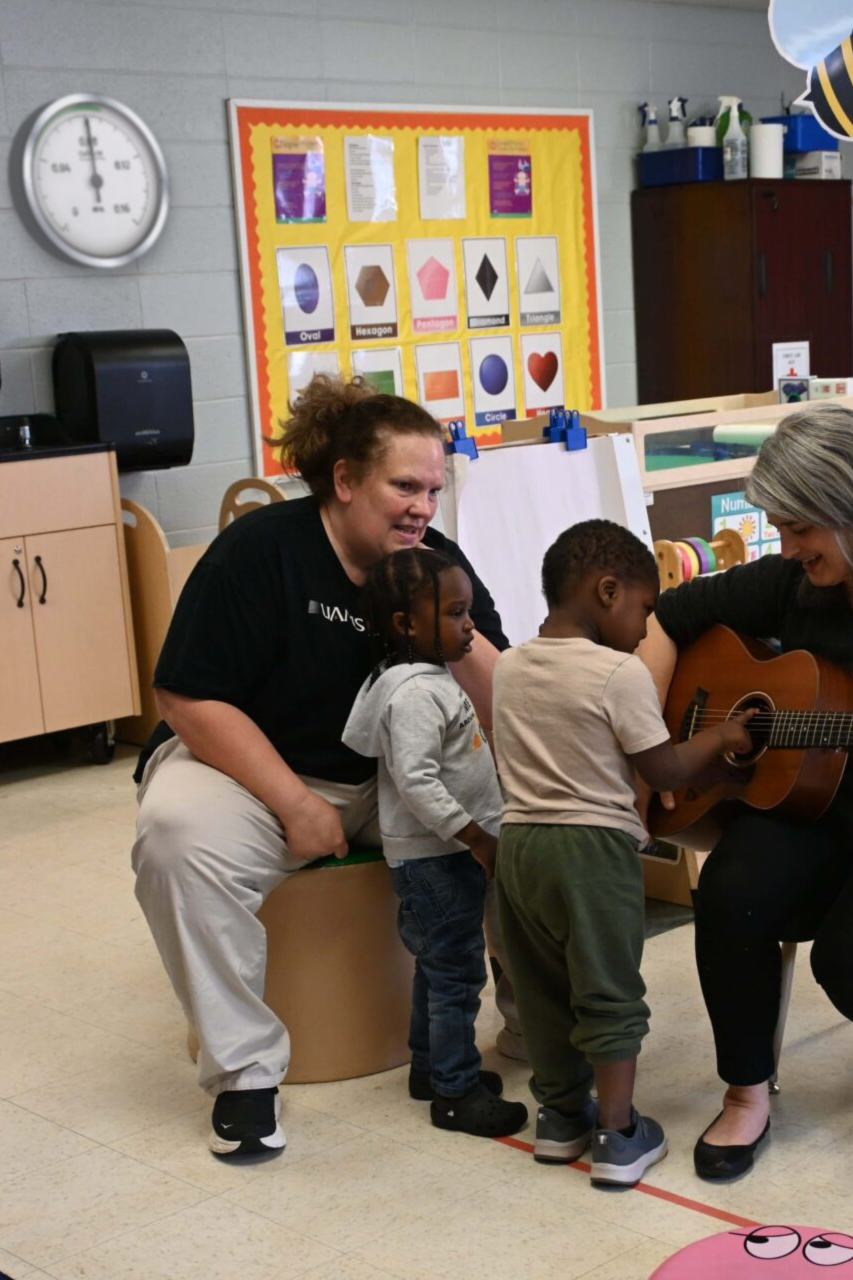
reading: MPa 0.08
